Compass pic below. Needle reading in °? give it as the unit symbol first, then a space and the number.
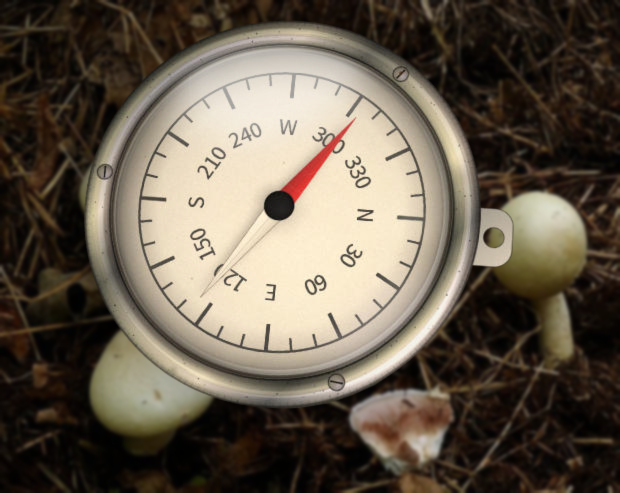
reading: ° 305
